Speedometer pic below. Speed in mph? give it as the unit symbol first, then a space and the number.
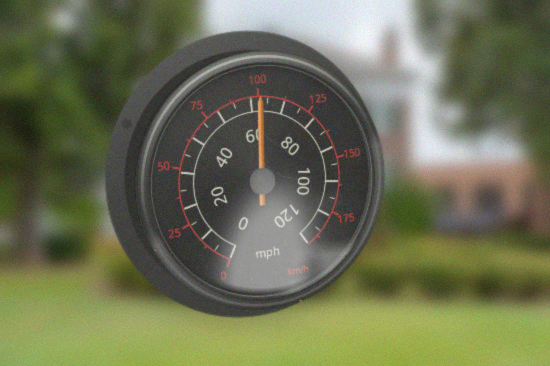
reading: mph 62.5
